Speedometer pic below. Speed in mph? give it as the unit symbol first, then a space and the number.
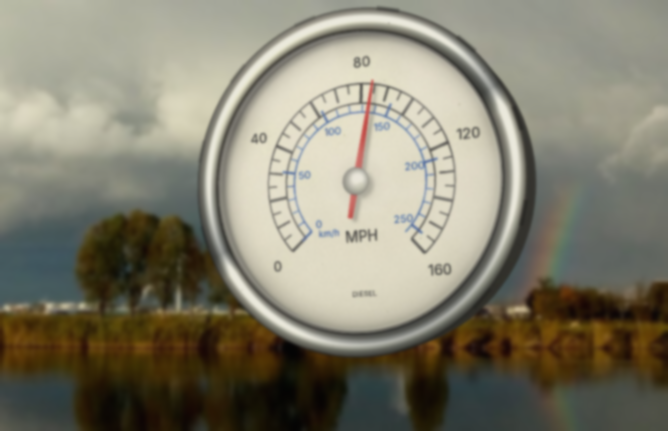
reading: mph 85
